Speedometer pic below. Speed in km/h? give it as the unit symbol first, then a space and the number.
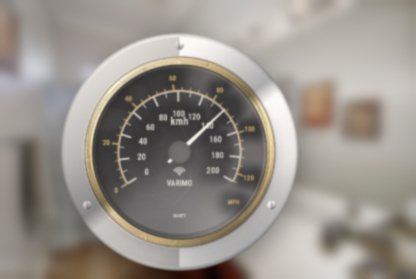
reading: km/h 140
